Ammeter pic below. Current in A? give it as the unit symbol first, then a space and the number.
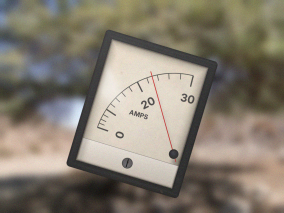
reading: A 23
